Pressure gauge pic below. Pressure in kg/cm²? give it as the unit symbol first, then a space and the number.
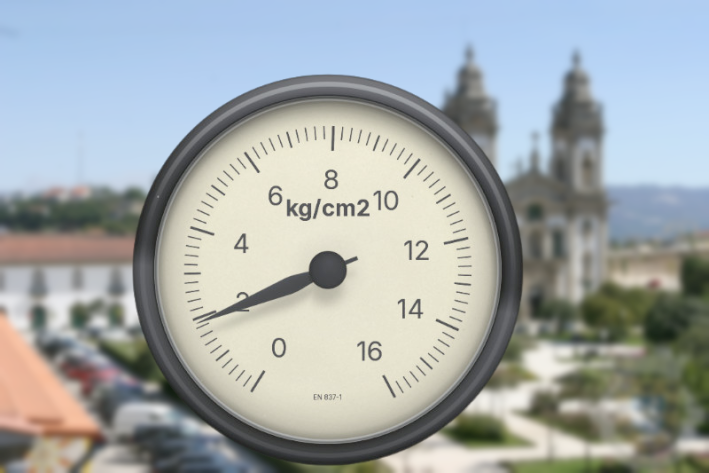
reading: kg/cm² 1.9
